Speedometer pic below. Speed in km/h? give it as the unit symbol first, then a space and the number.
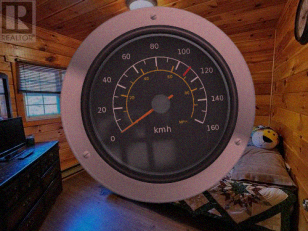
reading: km/h 0
